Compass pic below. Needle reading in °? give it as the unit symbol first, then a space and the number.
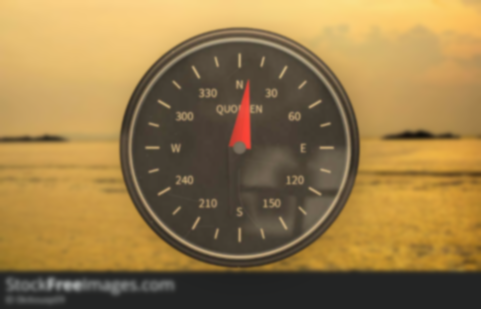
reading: ° 7.5
